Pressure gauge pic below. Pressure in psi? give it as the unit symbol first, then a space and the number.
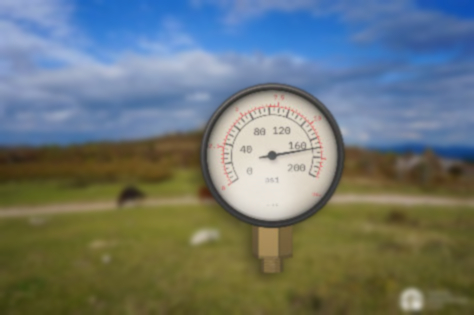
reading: psi 170
